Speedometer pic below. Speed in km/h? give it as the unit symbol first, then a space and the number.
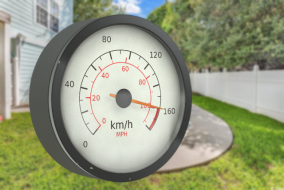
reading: km/h 160
